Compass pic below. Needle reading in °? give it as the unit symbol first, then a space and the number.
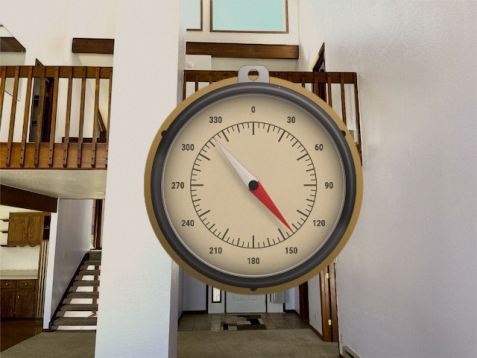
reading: ° 140
